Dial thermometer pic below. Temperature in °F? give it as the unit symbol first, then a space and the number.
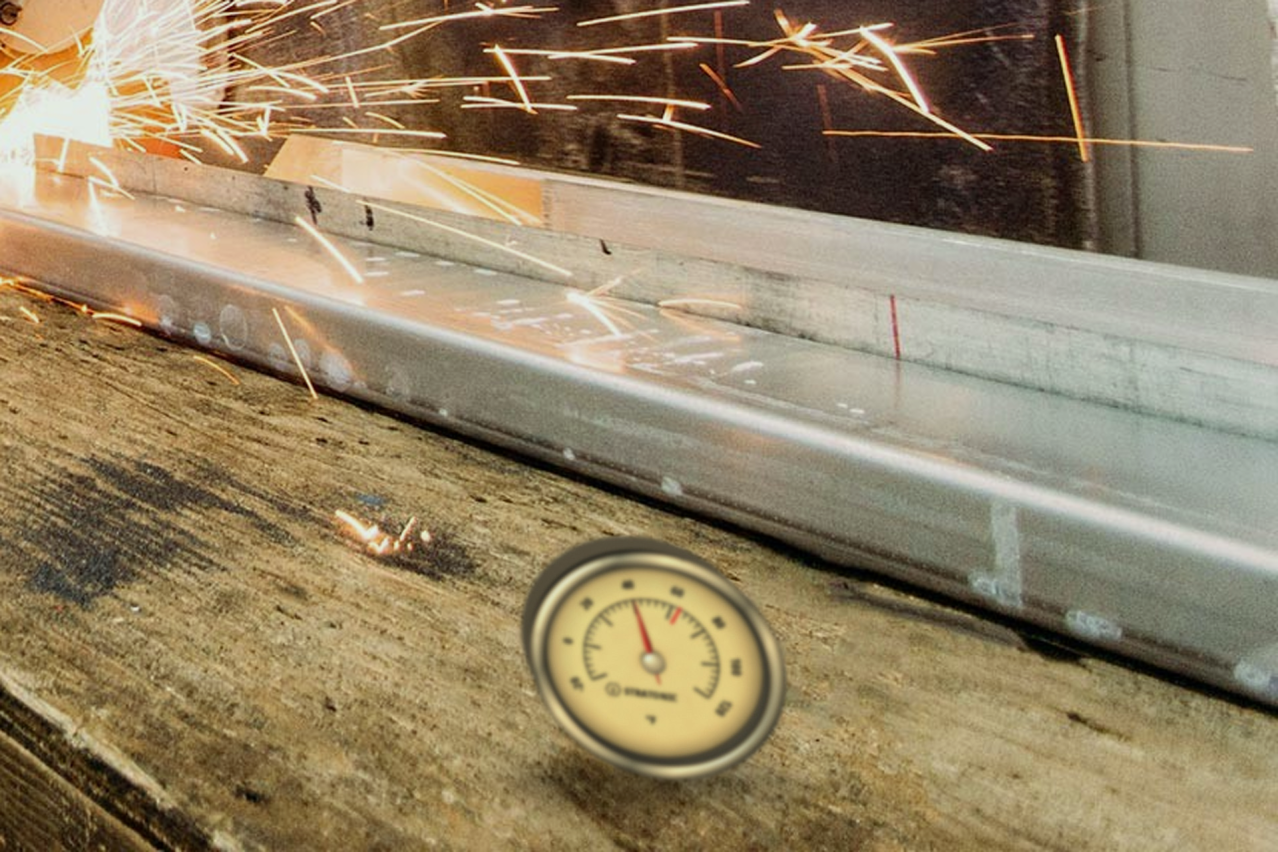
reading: °F 40
